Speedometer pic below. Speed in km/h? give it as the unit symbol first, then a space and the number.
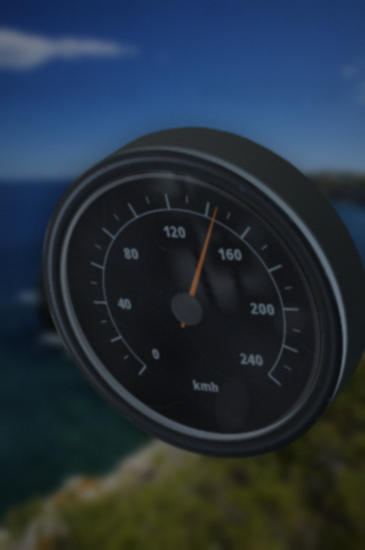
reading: km/h 145
